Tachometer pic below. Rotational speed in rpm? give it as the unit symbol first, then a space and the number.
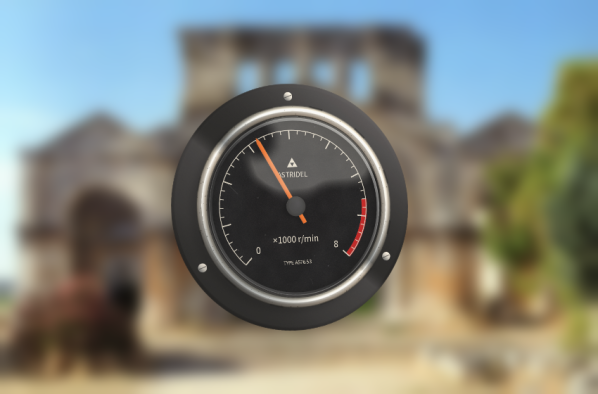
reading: rpm 3200
